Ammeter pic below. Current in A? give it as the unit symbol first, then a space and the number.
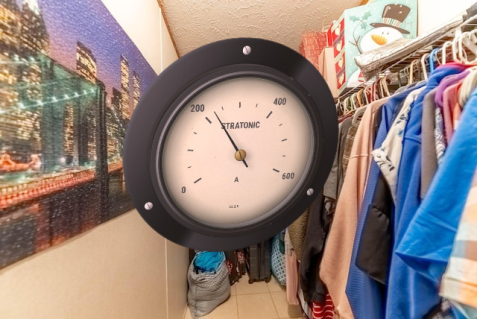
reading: A 225
